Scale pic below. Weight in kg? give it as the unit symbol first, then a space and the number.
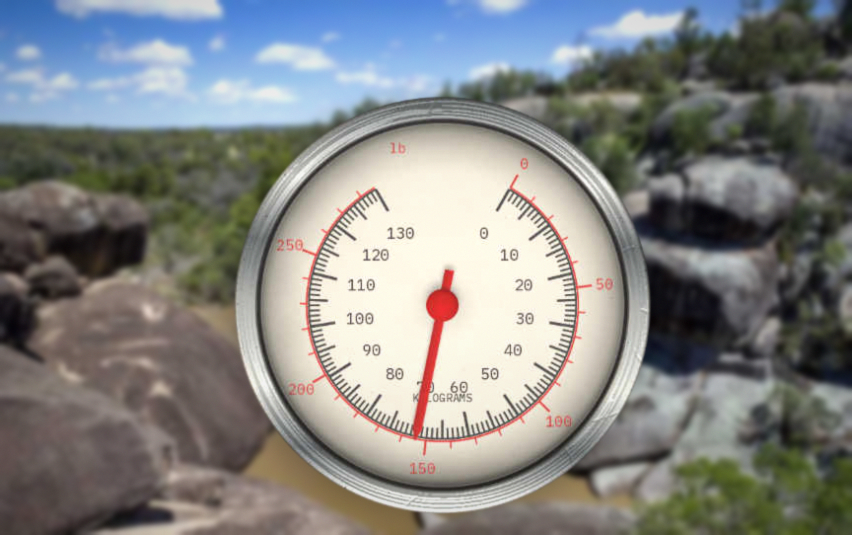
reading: kg 70
